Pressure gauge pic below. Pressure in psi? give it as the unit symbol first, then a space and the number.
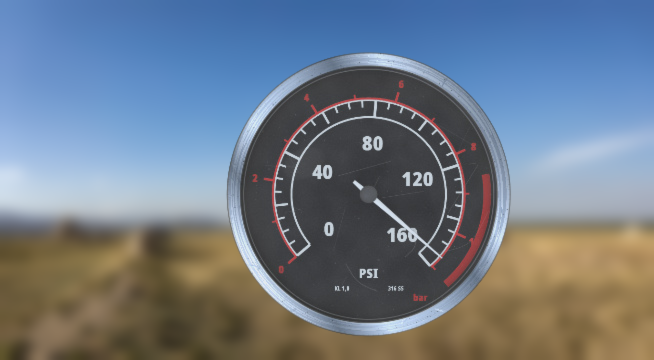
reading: psi 155
